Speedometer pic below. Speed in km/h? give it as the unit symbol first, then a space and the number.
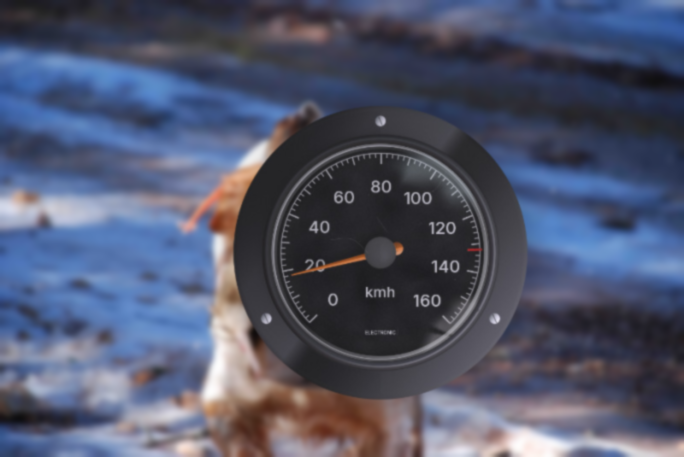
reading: km/h 18
